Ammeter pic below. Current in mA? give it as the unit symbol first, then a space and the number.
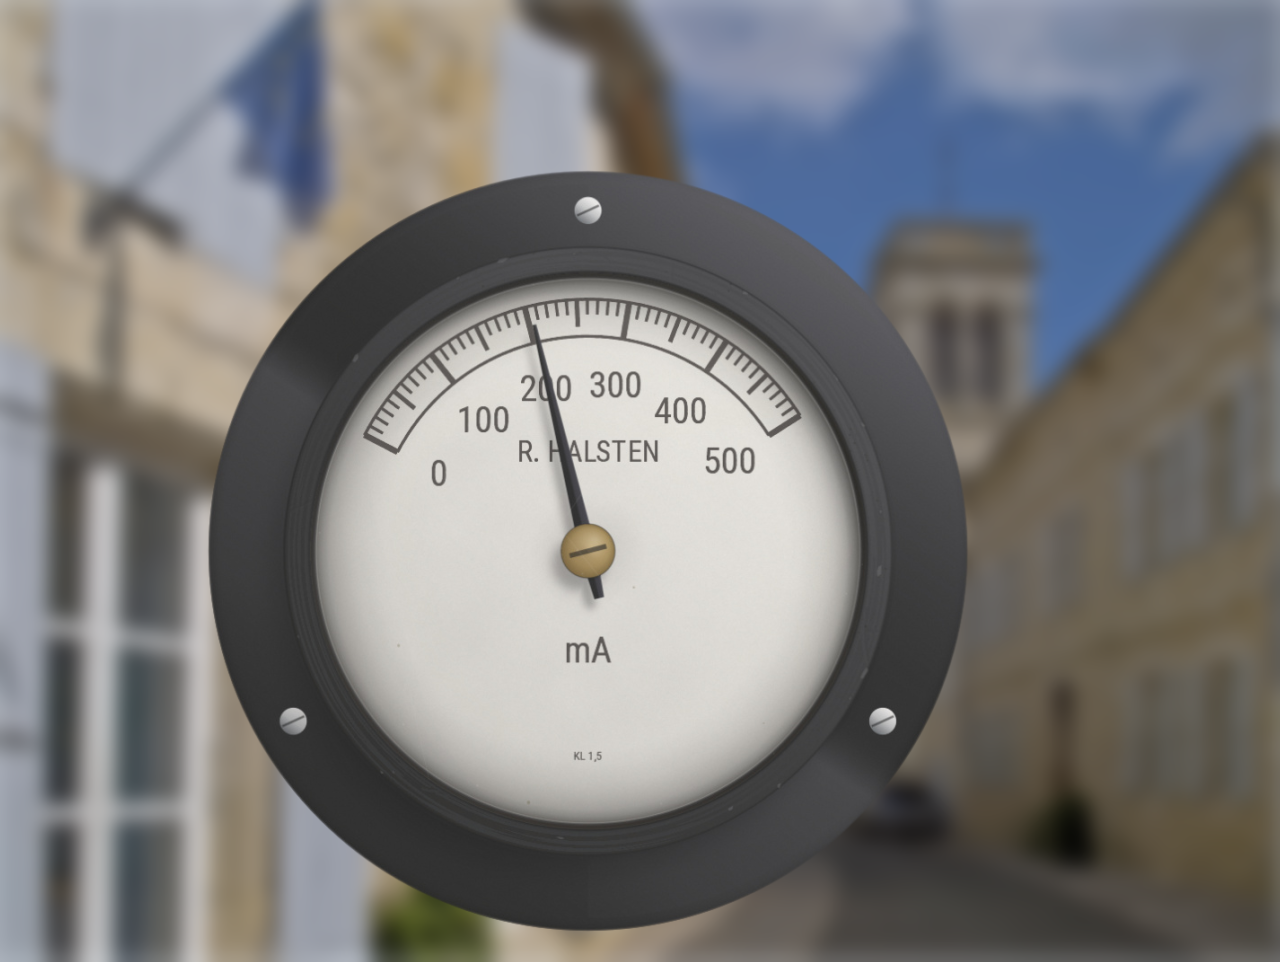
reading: mA 205
